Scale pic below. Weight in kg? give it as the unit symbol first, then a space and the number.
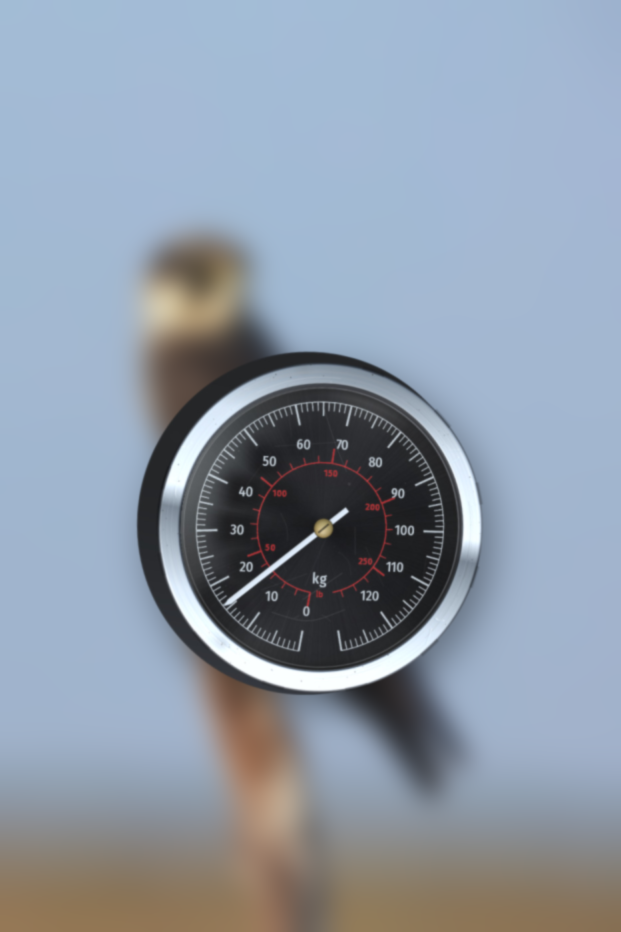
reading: kg 16
